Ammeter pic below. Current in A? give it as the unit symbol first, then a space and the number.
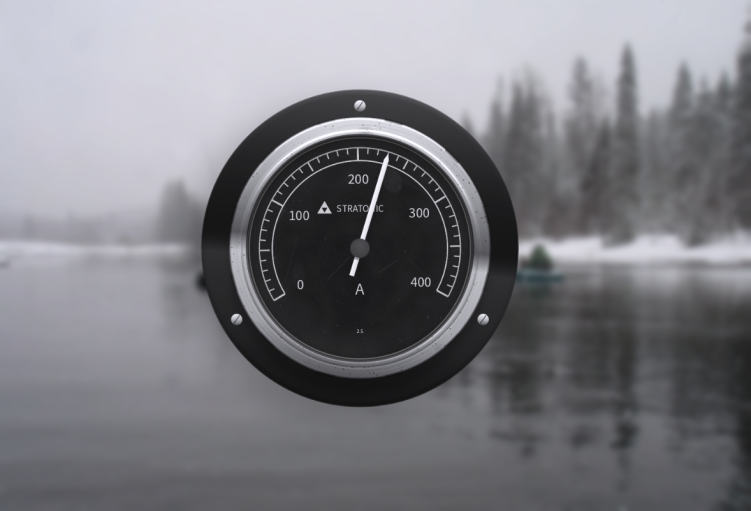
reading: A 230
